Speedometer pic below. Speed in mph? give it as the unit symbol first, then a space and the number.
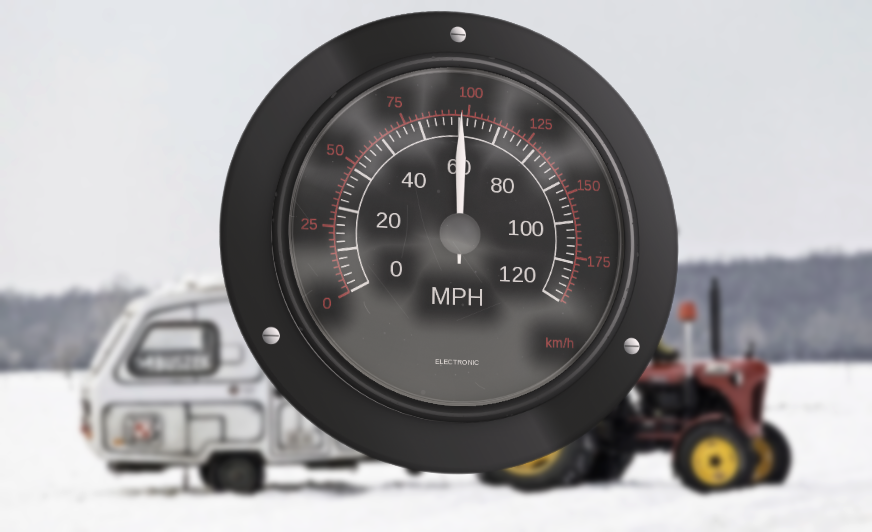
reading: mph 60
